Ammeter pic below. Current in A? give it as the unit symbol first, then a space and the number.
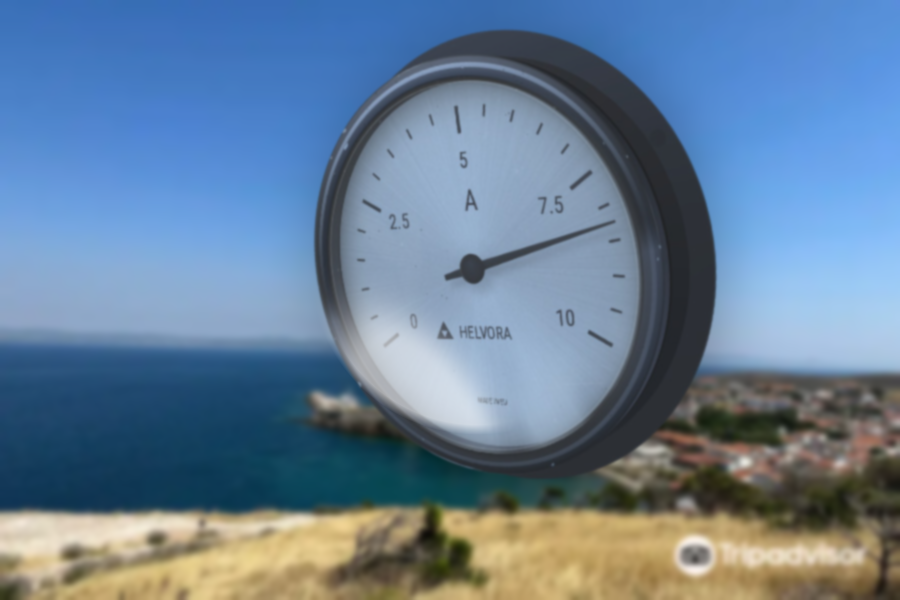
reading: A 8.25
